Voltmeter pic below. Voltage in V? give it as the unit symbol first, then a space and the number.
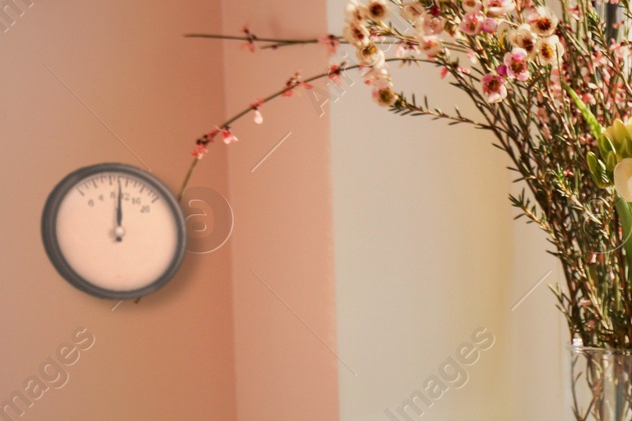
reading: V 10
